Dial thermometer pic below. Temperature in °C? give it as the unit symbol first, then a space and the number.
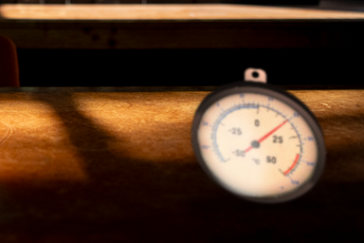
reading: °C 15
